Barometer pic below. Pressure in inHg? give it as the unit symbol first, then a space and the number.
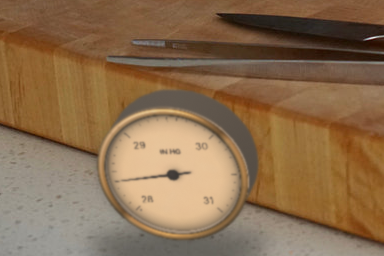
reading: inHg 28.4
